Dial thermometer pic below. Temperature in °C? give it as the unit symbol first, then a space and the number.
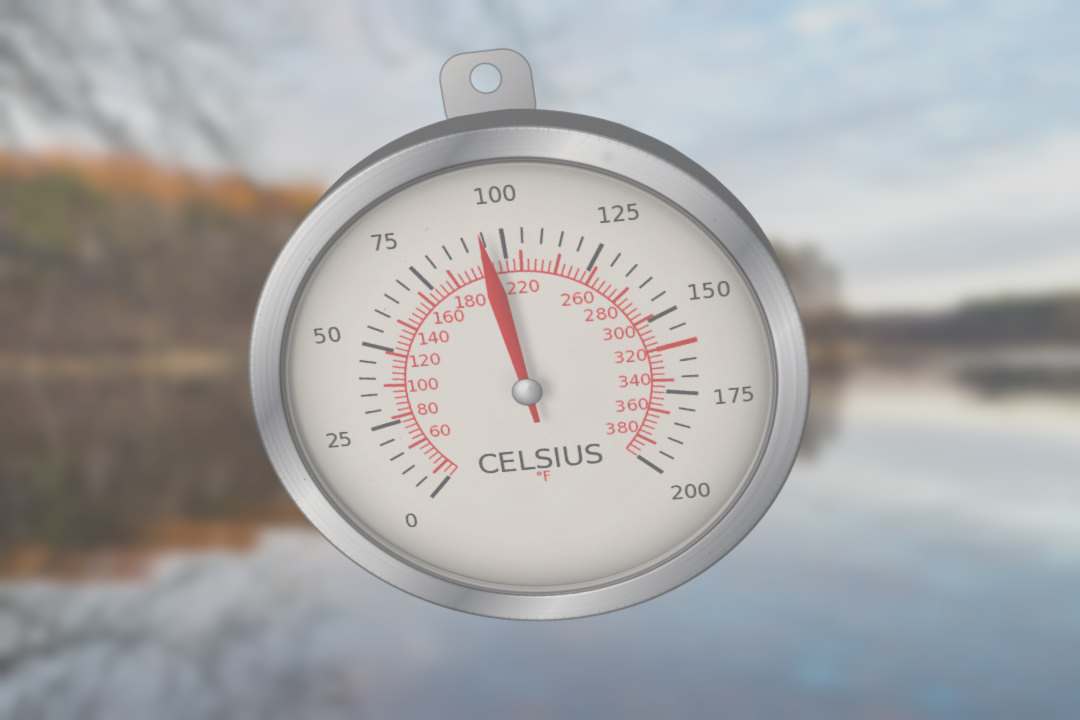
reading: °C 95
